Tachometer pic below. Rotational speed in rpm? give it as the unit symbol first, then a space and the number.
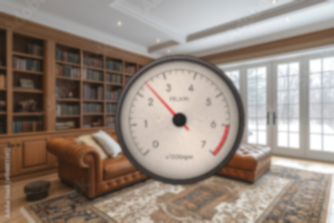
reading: rpm 2400
